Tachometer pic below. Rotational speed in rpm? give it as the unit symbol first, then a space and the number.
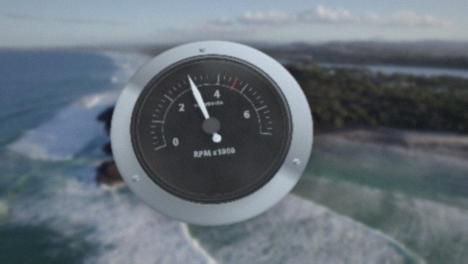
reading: rpm 3000
